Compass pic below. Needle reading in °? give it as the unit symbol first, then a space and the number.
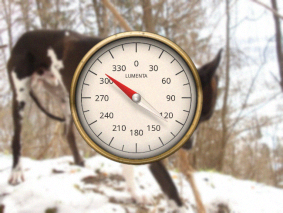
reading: ° 307.5
